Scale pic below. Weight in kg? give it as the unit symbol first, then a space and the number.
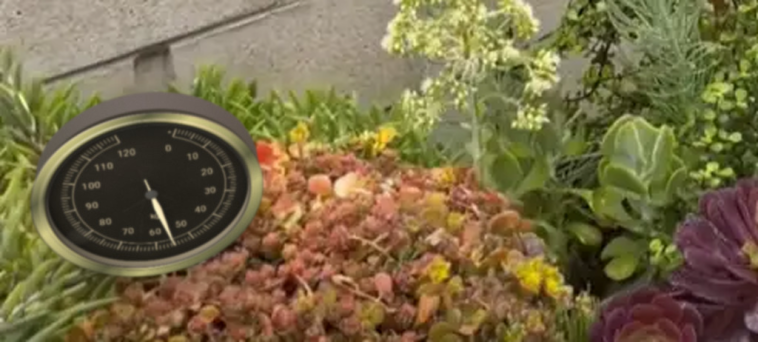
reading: kg 55
